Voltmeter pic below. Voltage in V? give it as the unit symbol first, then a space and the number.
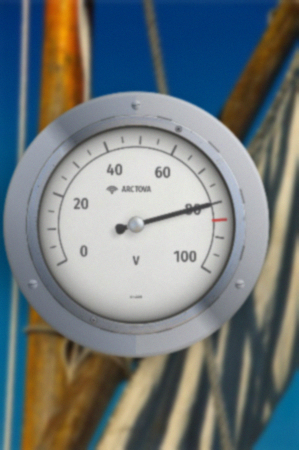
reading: V 80
